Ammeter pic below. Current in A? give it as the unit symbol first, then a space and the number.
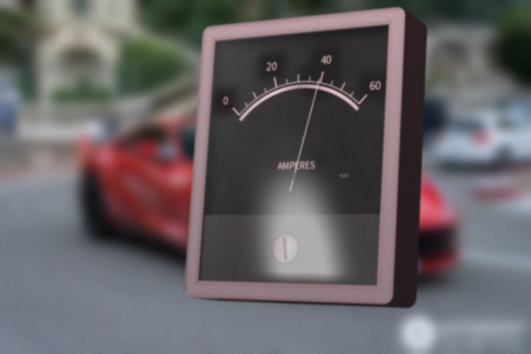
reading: A 40
